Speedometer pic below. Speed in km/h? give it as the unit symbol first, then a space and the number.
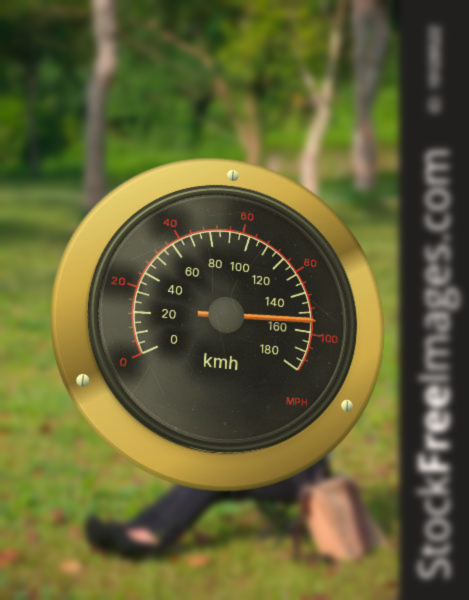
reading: km/h 155
